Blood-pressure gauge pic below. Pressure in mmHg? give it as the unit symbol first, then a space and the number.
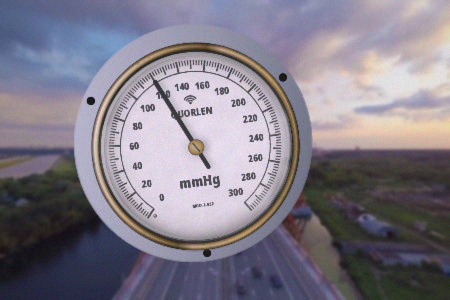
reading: mmHg 120
